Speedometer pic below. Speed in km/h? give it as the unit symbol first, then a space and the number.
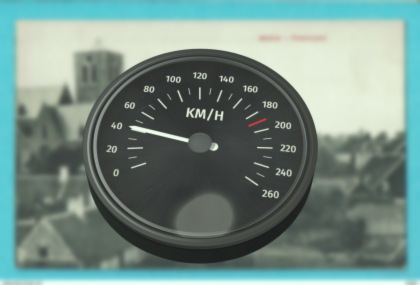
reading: km/h 40
